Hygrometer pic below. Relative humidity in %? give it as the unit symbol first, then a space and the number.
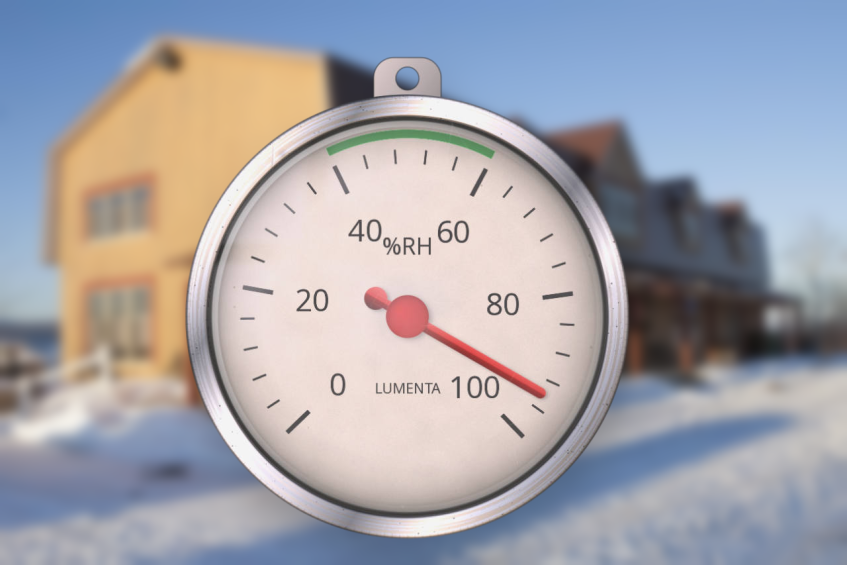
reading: % 94
